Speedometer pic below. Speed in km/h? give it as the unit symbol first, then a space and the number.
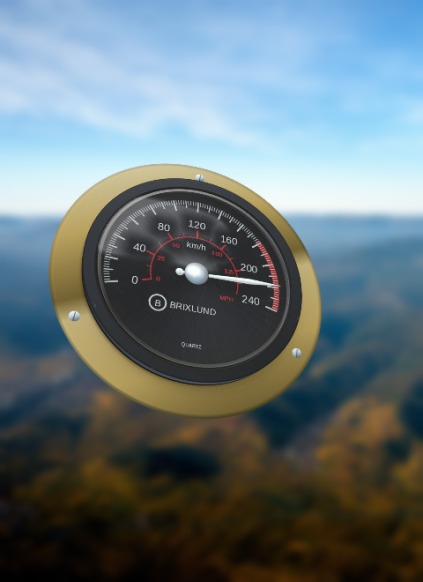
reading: km/h 220
